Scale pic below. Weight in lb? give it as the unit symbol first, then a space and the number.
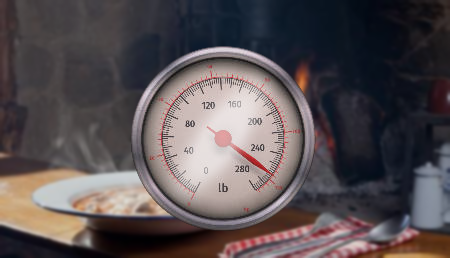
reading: lb 260
